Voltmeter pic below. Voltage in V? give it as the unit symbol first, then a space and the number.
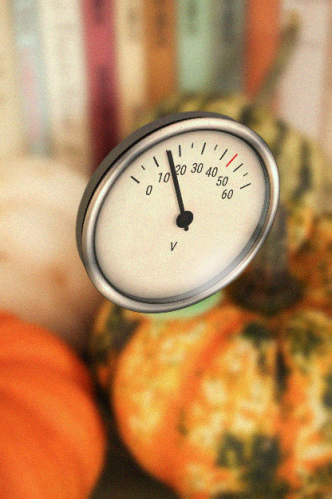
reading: V 15
